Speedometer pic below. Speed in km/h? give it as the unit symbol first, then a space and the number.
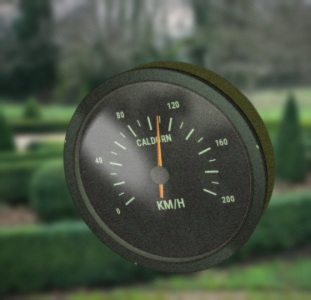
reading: km/h 110
